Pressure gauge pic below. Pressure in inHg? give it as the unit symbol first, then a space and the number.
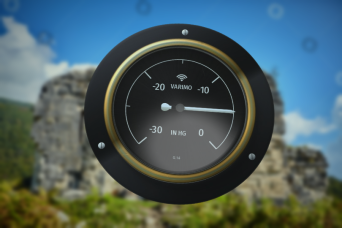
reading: inHg -5
